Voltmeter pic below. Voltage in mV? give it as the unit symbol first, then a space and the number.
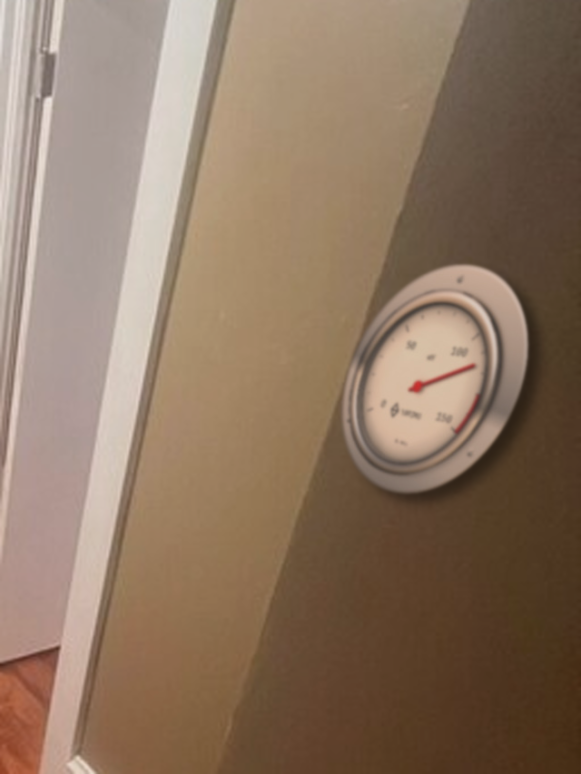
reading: mV 115
